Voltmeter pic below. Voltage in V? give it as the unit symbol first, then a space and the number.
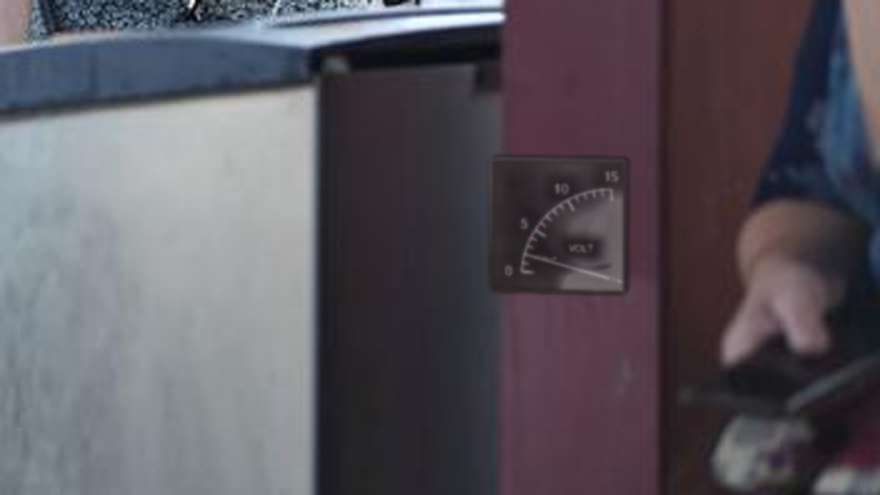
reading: V 2
